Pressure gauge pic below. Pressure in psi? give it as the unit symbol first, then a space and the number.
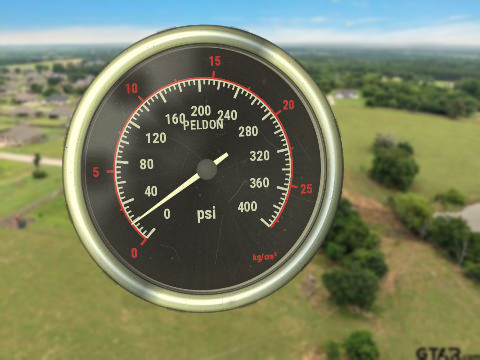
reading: psi 20
